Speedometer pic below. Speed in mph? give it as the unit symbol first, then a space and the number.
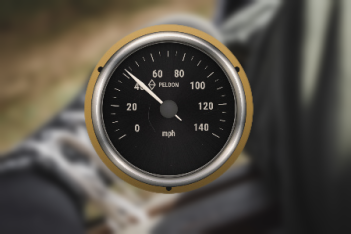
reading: mph 42.5
